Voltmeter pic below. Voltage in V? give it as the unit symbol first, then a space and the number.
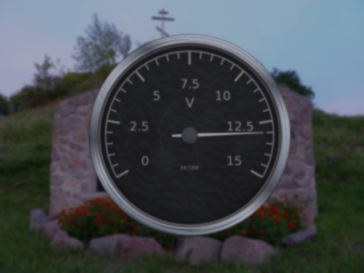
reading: V 13
